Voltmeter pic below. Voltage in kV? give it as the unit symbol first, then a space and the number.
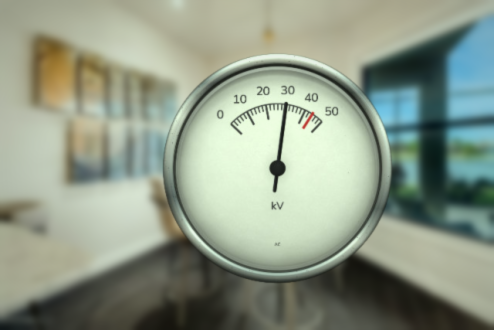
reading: kV 30
